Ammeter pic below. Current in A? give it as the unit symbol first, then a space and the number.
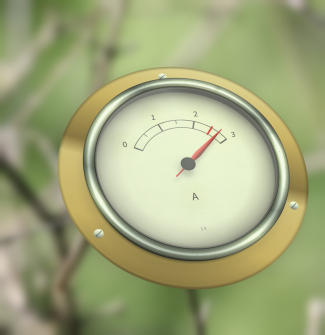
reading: A 2.75
